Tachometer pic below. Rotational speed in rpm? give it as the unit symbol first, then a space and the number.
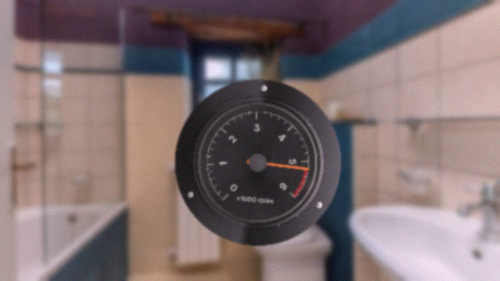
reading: rpm 5200
